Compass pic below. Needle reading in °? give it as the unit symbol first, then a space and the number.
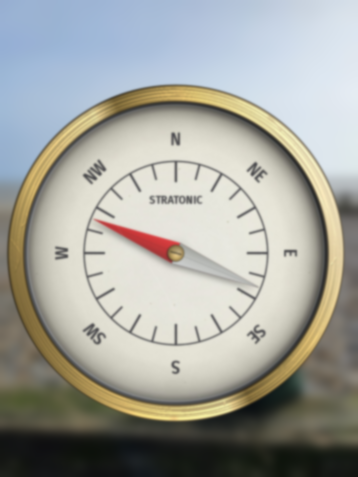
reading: ° 292.5
